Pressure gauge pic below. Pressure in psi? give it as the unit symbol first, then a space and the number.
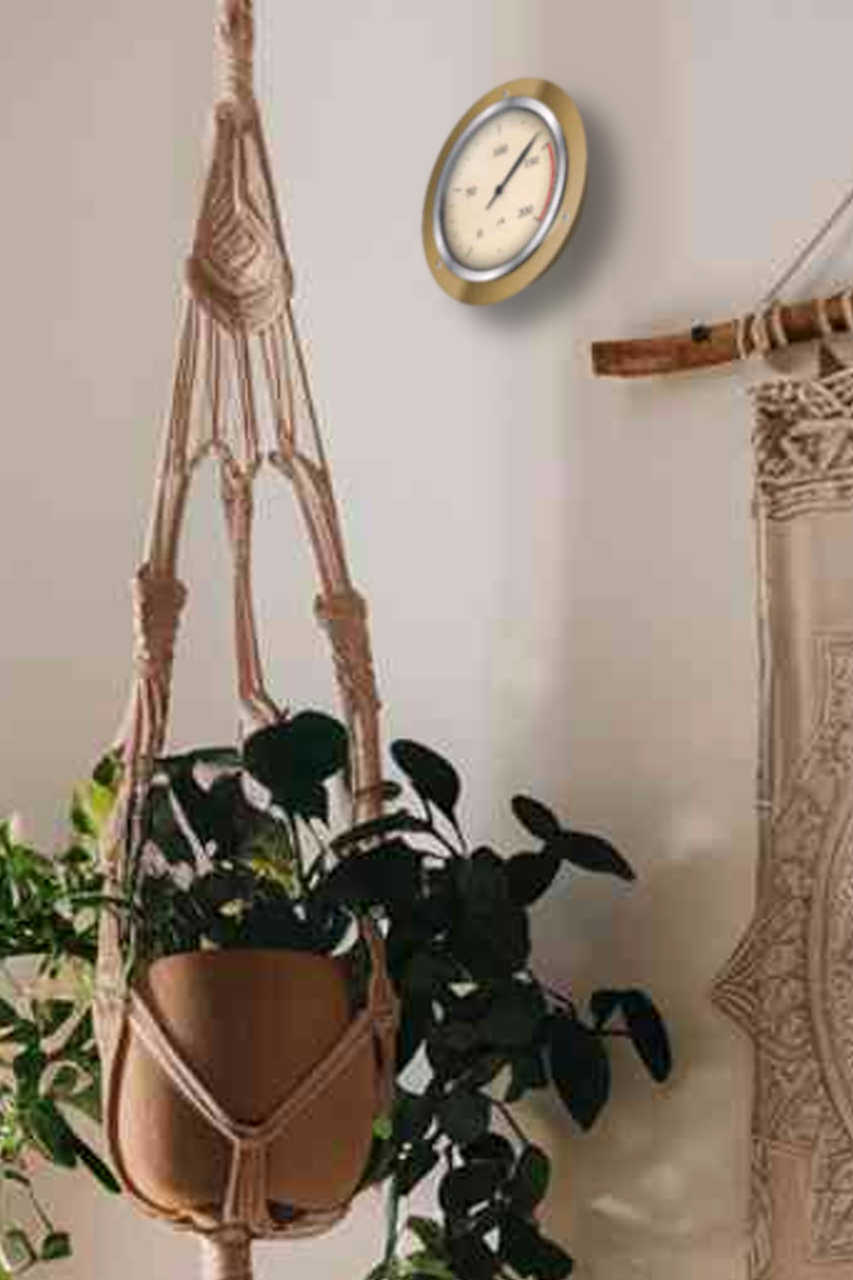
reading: psi 140
